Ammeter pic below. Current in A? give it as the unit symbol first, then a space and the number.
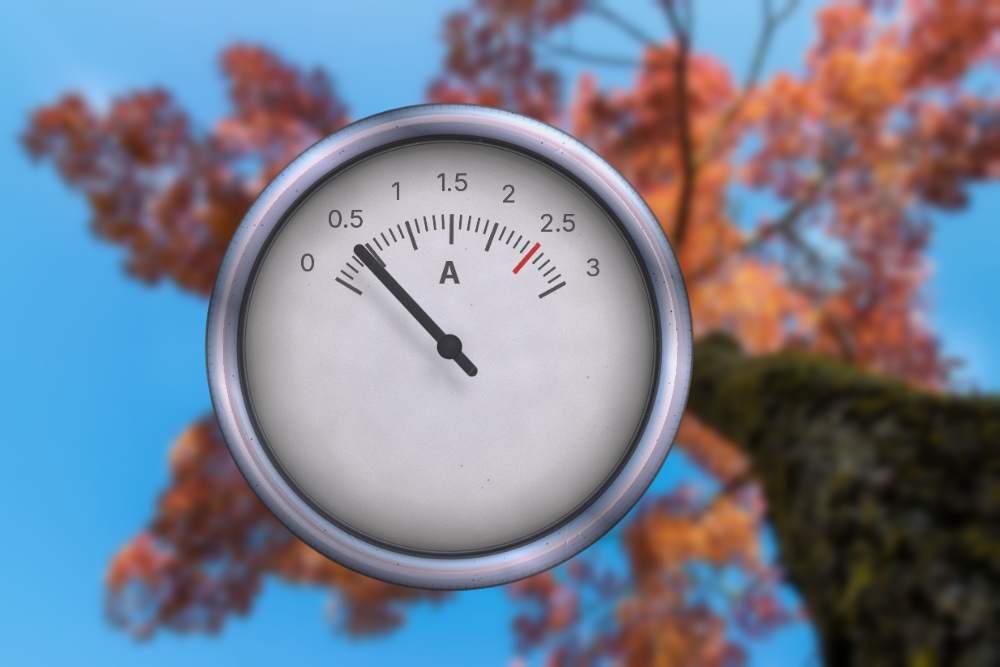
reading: A 0.4
